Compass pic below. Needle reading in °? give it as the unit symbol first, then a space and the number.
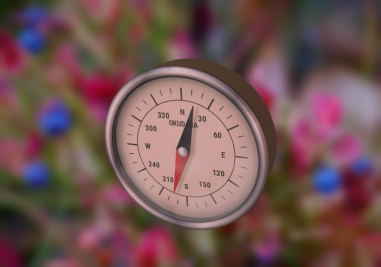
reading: ° 195
